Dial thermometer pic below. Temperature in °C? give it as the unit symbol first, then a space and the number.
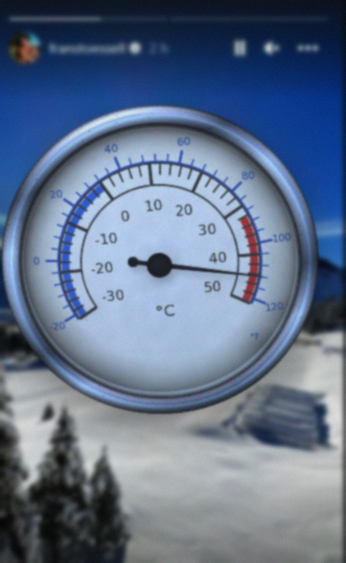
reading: °C 44
